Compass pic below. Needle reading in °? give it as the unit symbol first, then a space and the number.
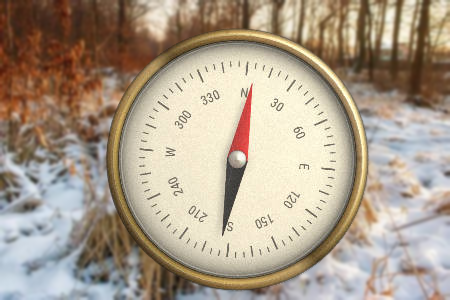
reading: ° 5
